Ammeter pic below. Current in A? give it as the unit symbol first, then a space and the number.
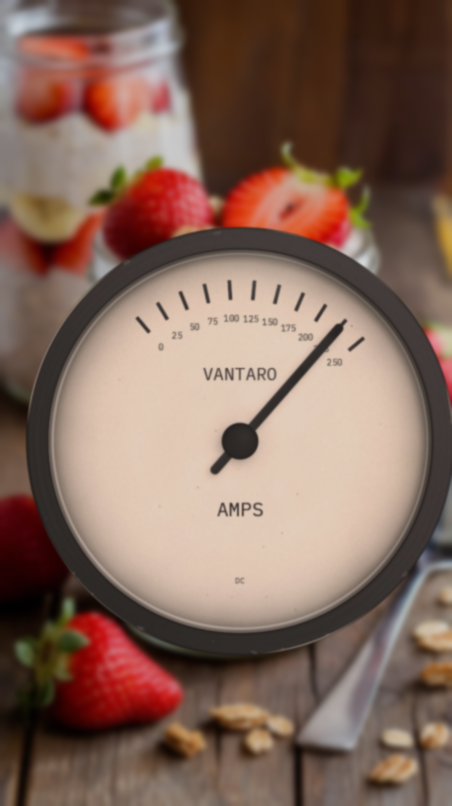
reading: A 225
